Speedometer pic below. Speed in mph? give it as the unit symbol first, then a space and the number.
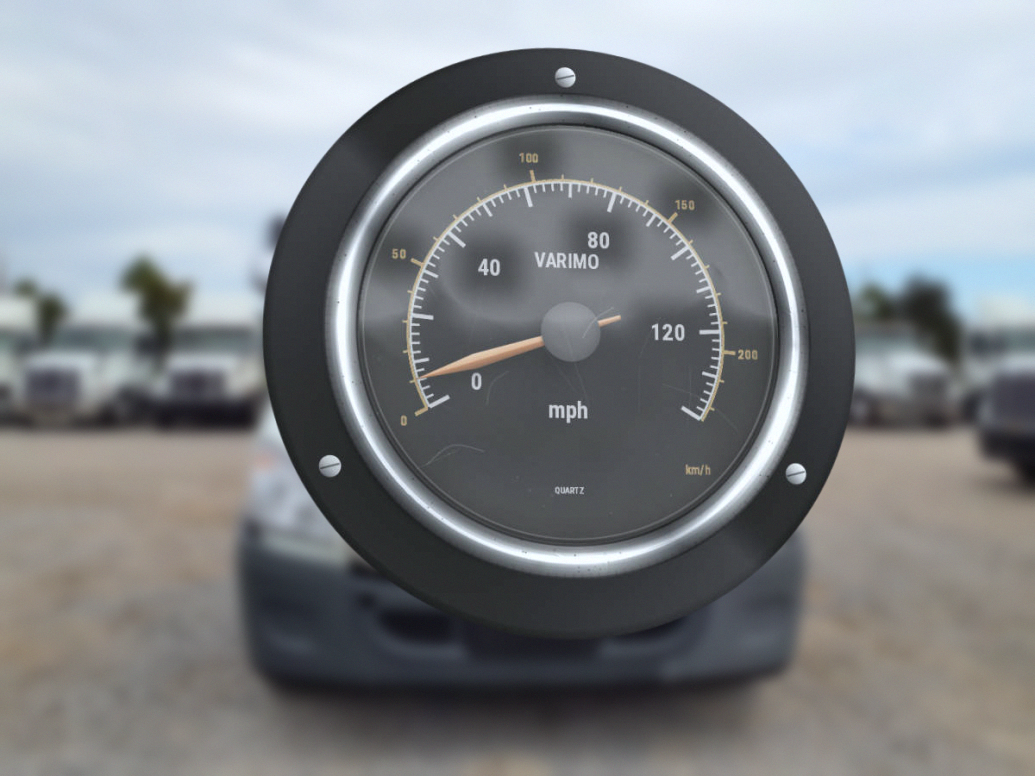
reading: mph 6
